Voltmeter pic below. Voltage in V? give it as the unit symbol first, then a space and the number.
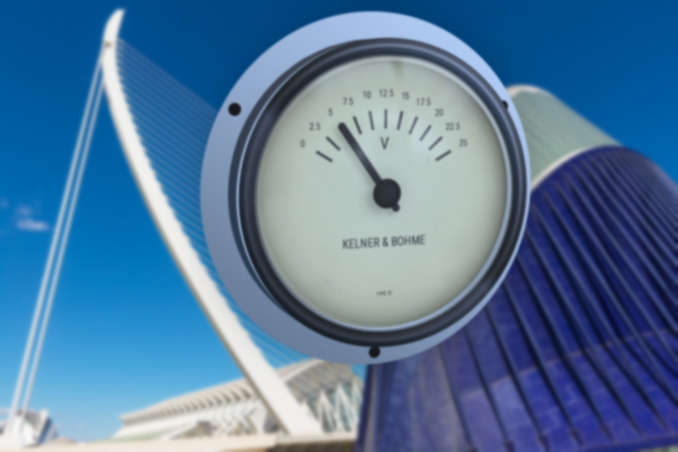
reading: V 5
